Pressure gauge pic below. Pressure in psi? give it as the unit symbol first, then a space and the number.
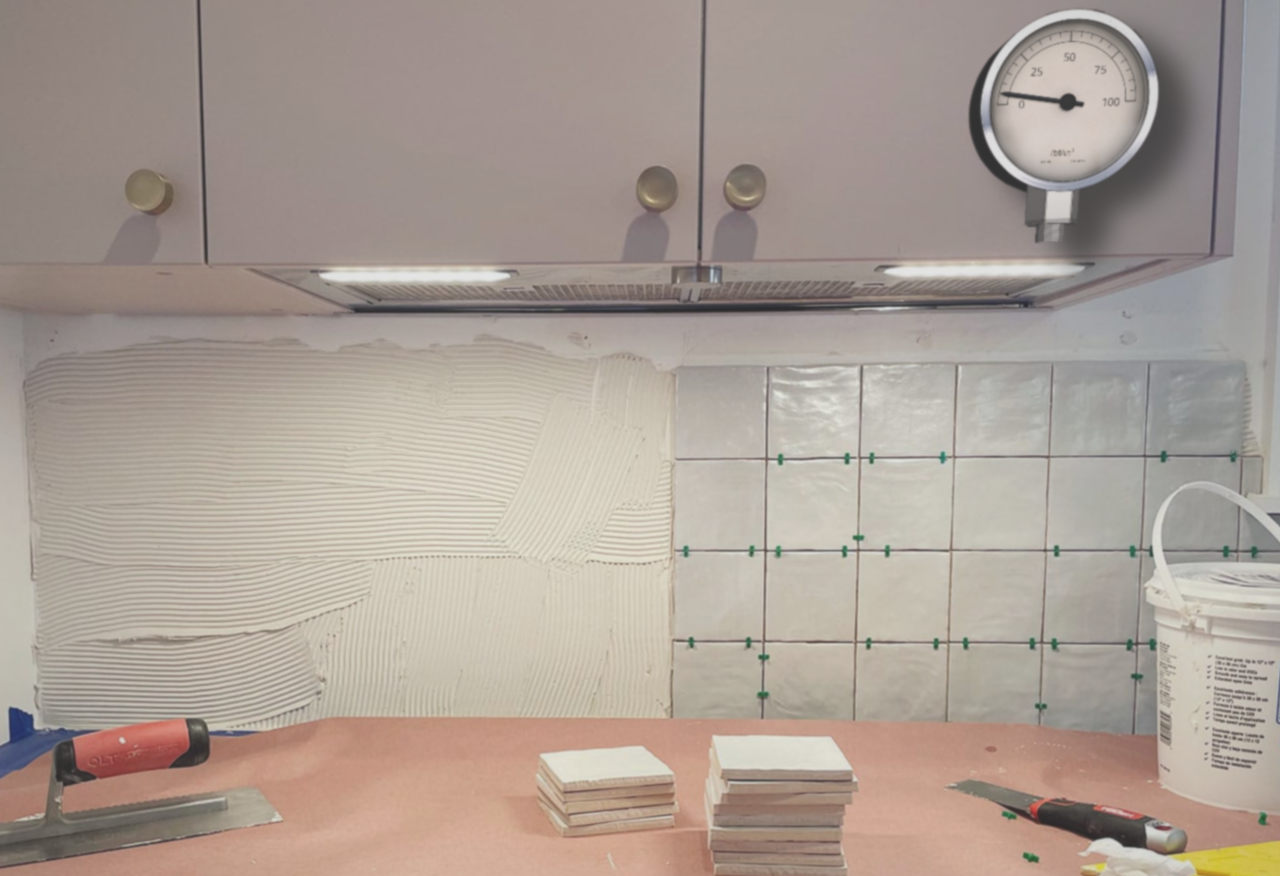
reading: psi 5
